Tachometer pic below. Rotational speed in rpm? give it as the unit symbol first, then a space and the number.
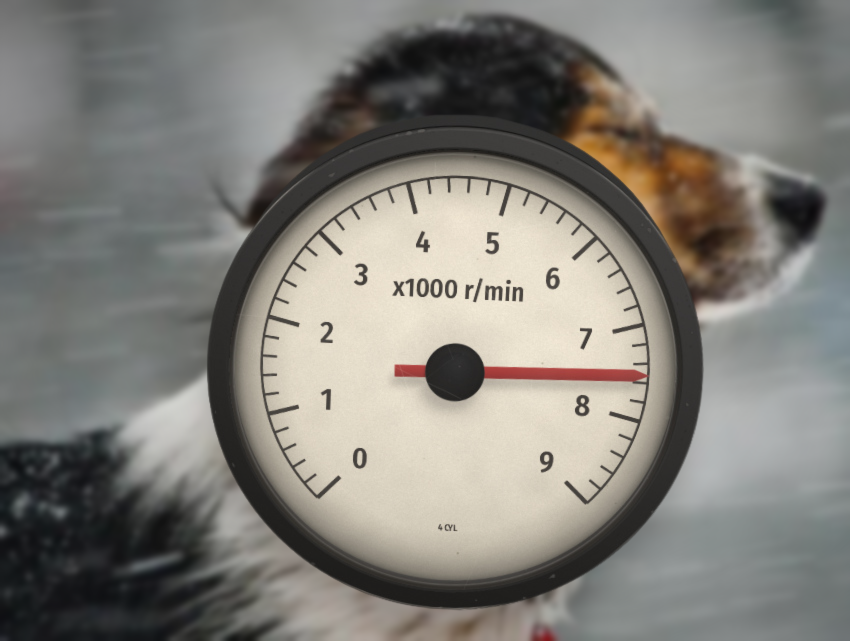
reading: rpm 7500
